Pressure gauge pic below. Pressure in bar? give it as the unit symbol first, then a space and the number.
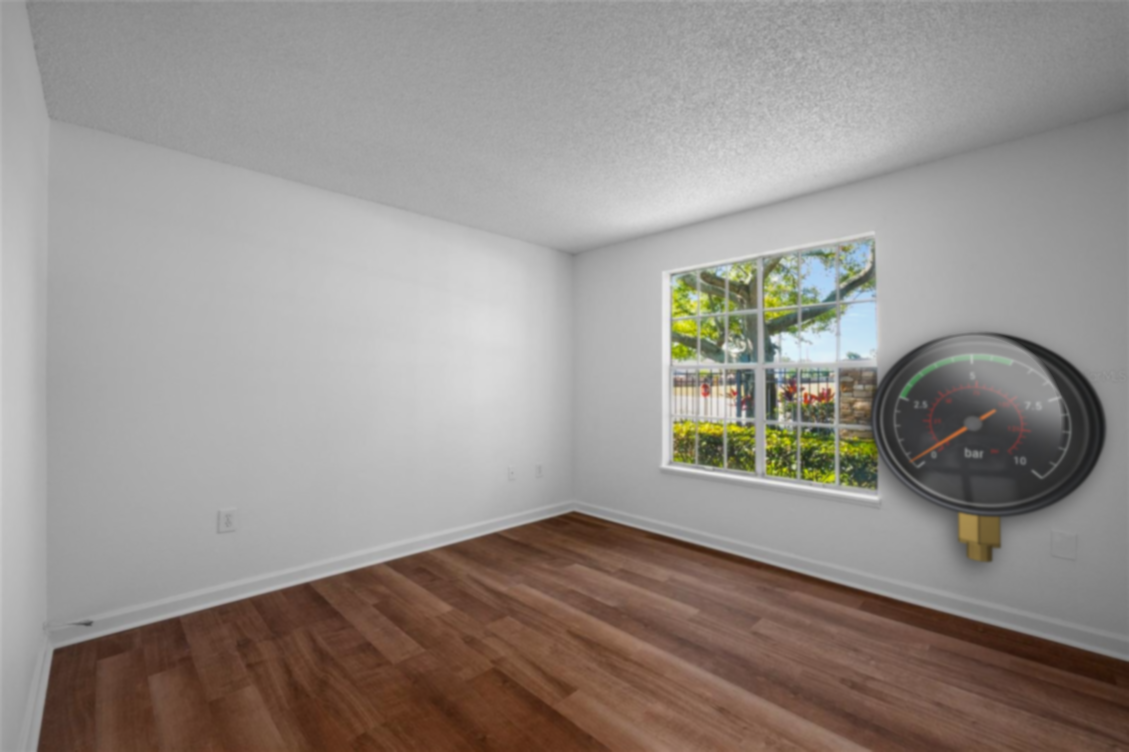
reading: bar 0.25
